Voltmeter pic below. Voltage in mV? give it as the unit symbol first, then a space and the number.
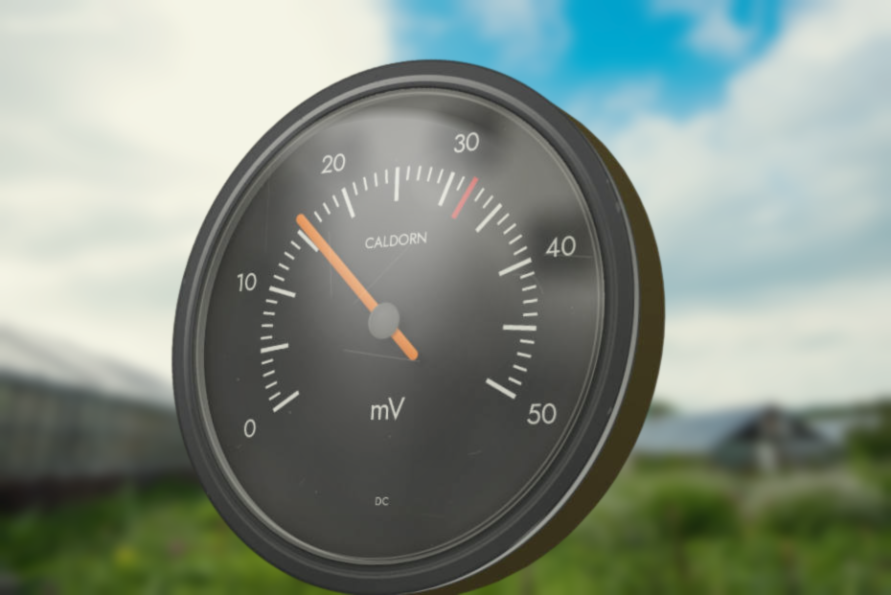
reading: mV 16
